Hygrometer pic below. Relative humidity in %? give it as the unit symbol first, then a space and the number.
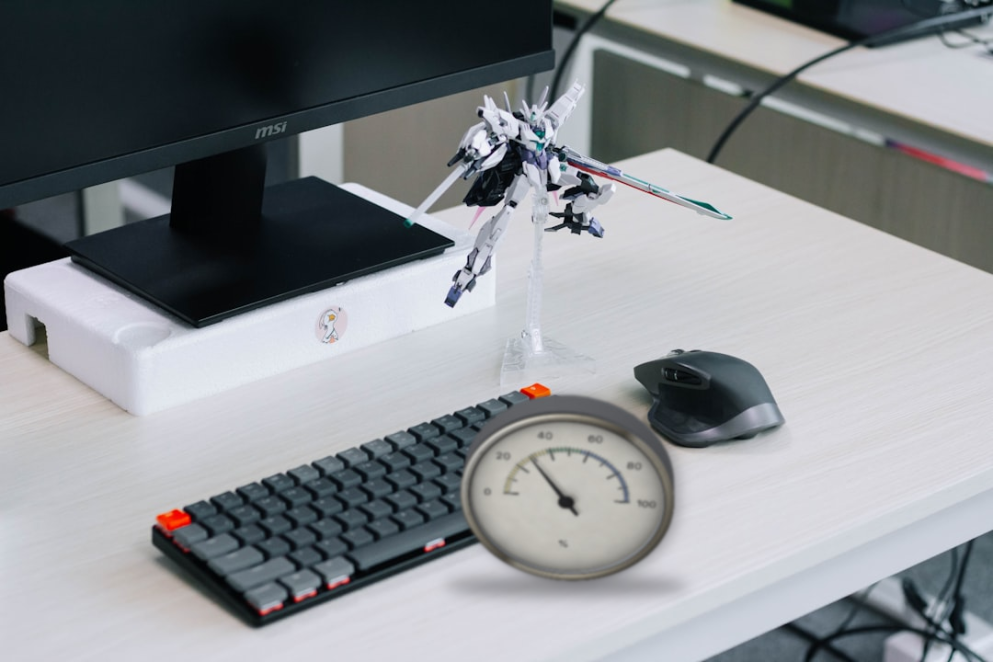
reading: % 30
